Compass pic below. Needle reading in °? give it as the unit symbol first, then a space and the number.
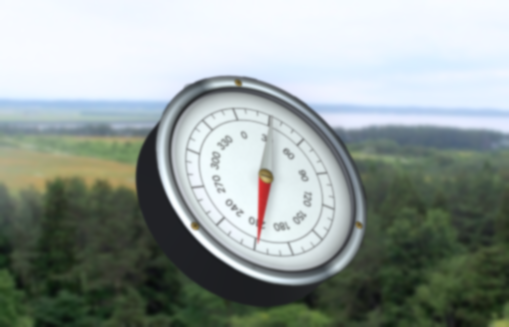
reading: ° 210
